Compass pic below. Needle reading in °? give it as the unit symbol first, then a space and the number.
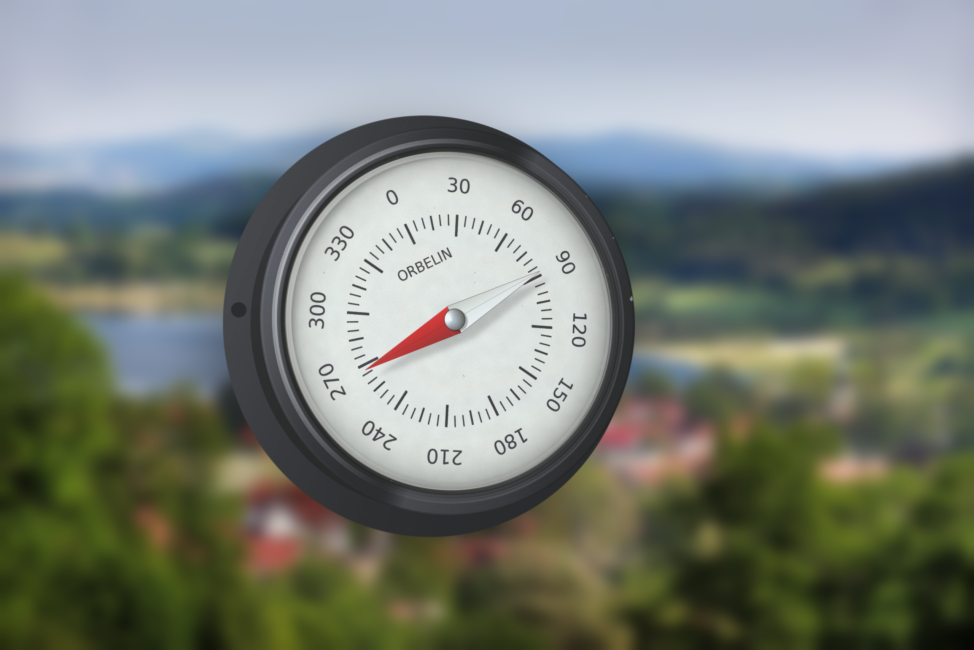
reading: ° 267.5
